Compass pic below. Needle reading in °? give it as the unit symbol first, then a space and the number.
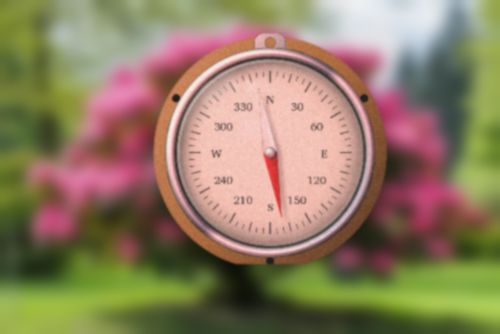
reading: ° 170
